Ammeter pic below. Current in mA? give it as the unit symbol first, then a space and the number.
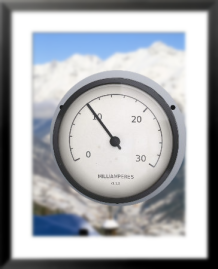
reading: mA 10
